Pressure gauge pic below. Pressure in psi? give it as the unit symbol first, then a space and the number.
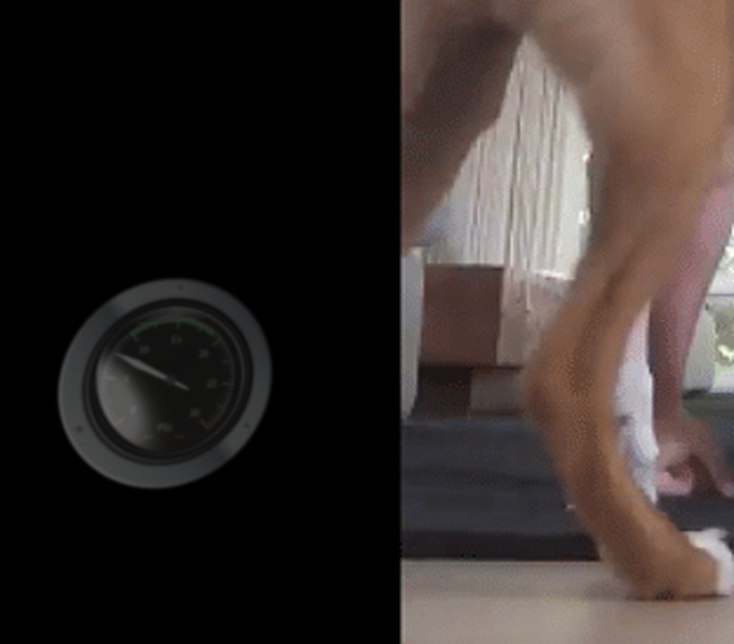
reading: psi 7.5
